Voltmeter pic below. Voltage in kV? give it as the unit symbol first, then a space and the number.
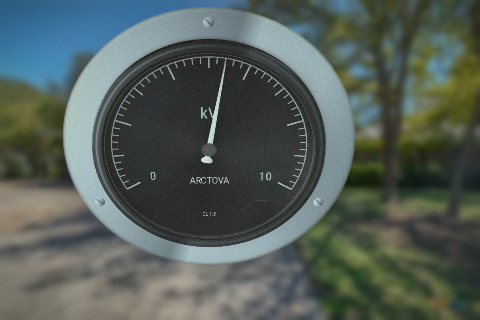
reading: kV 5.4
